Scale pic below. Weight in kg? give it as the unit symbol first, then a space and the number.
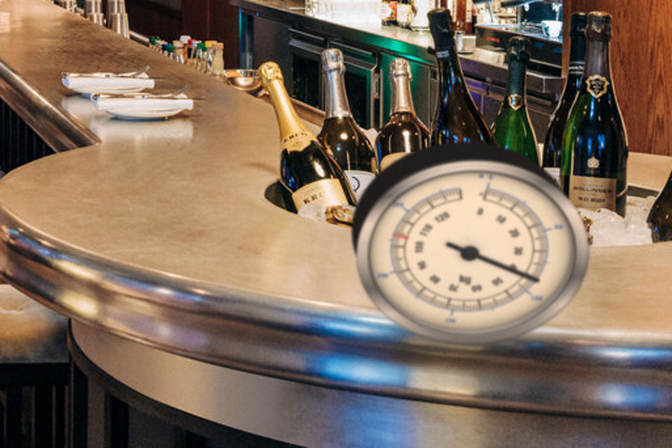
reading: kg 40
